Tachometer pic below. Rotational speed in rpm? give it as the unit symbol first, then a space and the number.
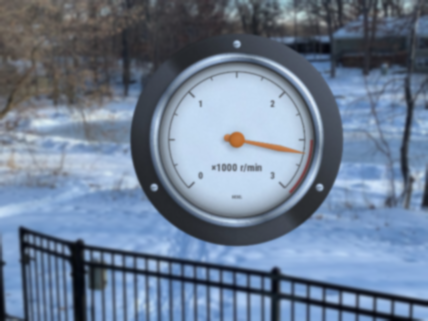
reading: rpm 2625
